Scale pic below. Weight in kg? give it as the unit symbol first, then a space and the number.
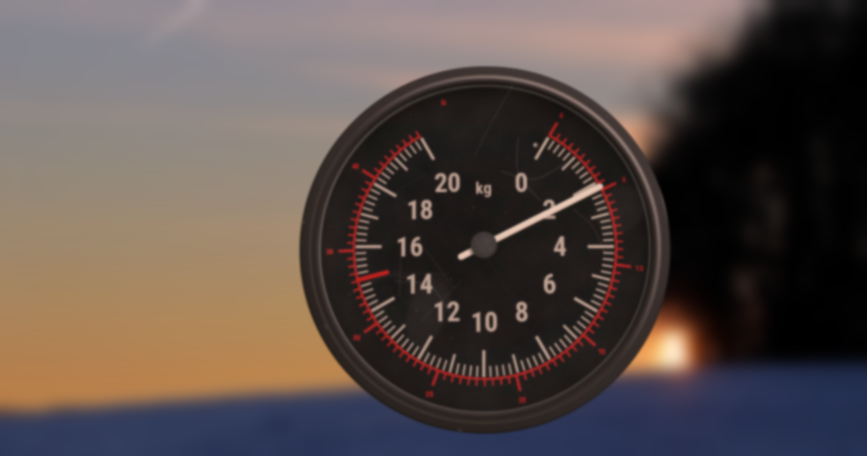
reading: kg 2.2
